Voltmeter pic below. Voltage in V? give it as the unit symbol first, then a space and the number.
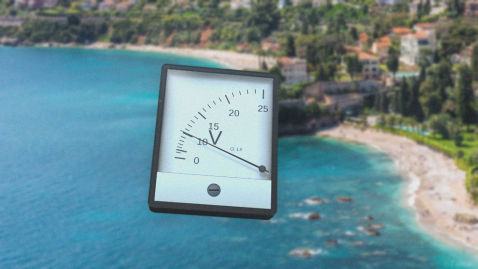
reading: V 10
